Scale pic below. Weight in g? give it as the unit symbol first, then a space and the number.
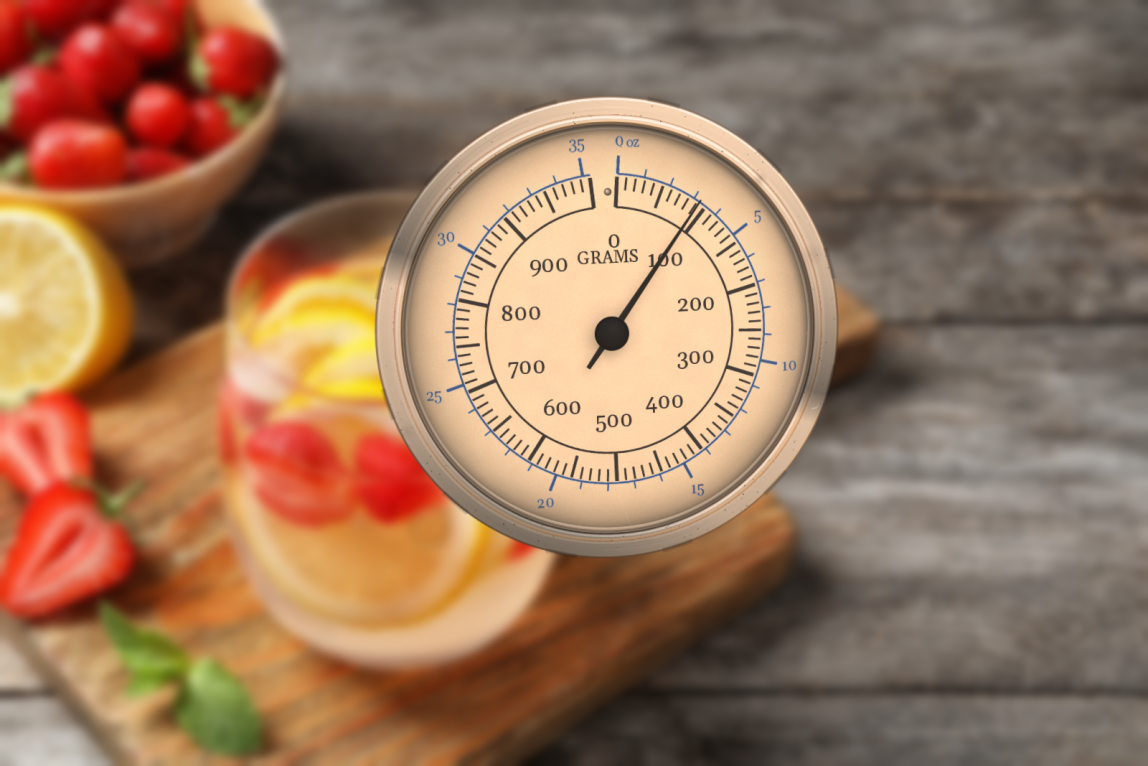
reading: g 90
